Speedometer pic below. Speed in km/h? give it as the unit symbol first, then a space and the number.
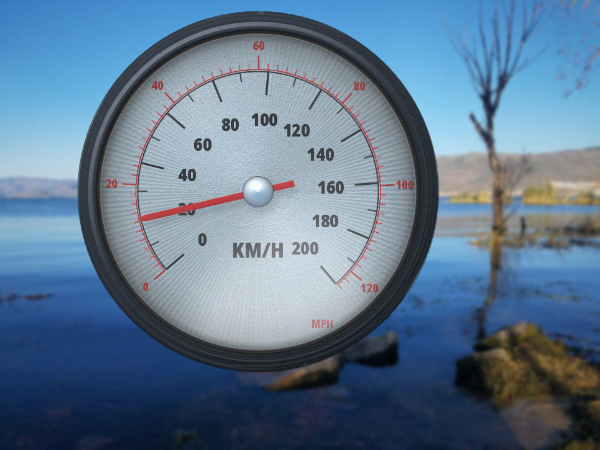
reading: km/h 20
